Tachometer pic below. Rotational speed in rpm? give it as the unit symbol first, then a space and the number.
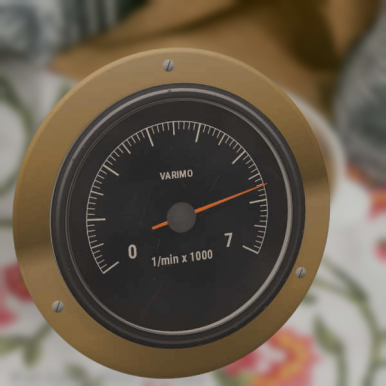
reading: rpm 5700
